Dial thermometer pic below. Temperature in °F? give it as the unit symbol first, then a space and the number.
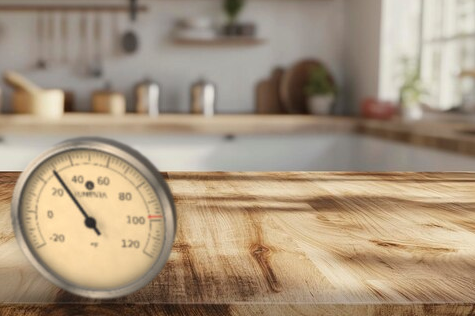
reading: °F 30
